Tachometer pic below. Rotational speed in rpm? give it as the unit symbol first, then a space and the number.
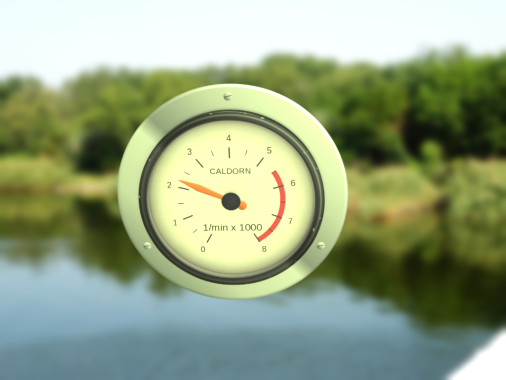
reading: rpm 2250
